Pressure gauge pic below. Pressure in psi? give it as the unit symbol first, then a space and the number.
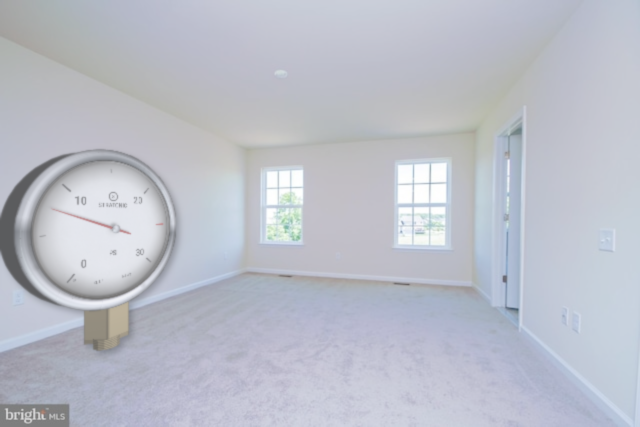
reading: psi 7.5
